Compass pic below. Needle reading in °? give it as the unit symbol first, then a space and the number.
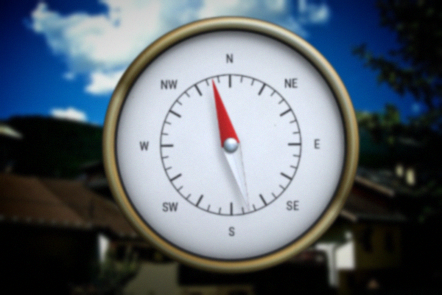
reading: ° 345
